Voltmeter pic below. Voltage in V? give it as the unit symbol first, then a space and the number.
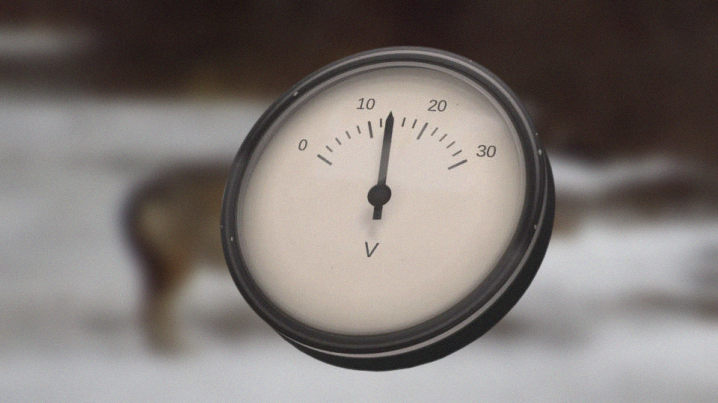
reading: V 14
